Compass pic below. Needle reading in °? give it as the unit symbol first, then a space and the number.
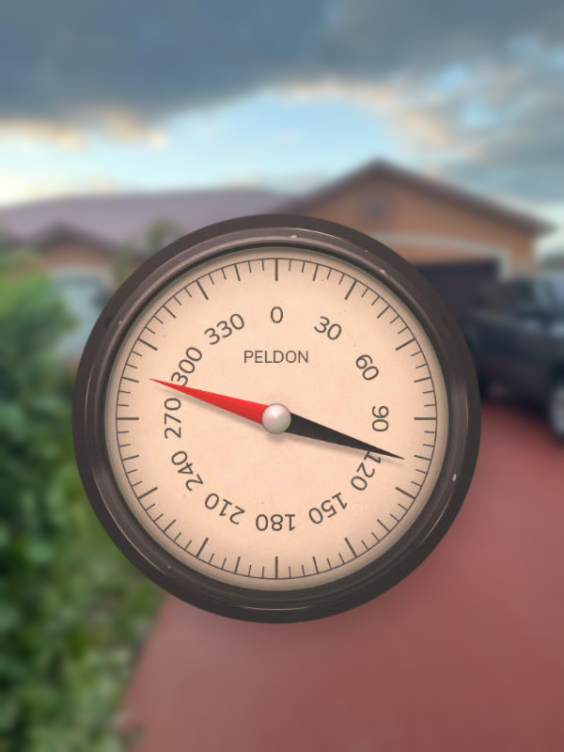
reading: ° 287.5
